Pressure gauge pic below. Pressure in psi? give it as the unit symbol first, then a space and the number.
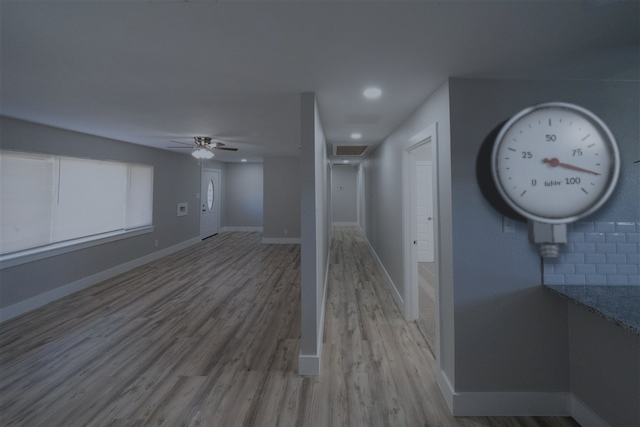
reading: psi 90
